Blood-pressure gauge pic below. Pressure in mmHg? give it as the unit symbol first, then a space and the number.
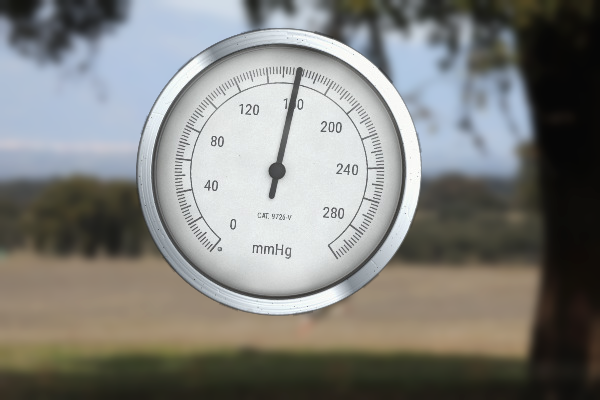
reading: mmHg 160
